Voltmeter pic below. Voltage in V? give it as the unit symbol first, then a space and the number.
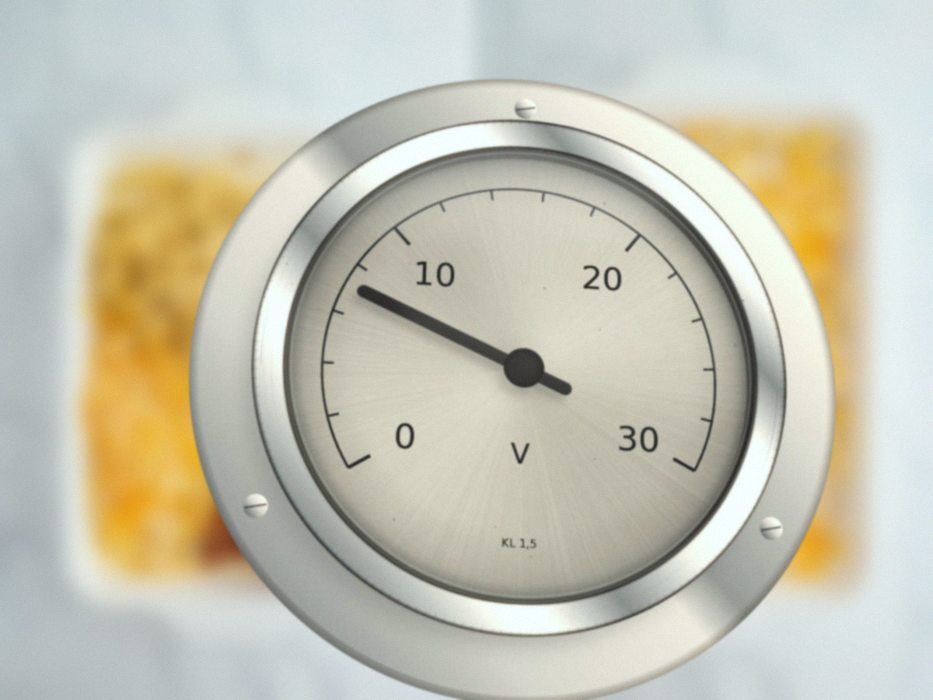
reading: V 7
